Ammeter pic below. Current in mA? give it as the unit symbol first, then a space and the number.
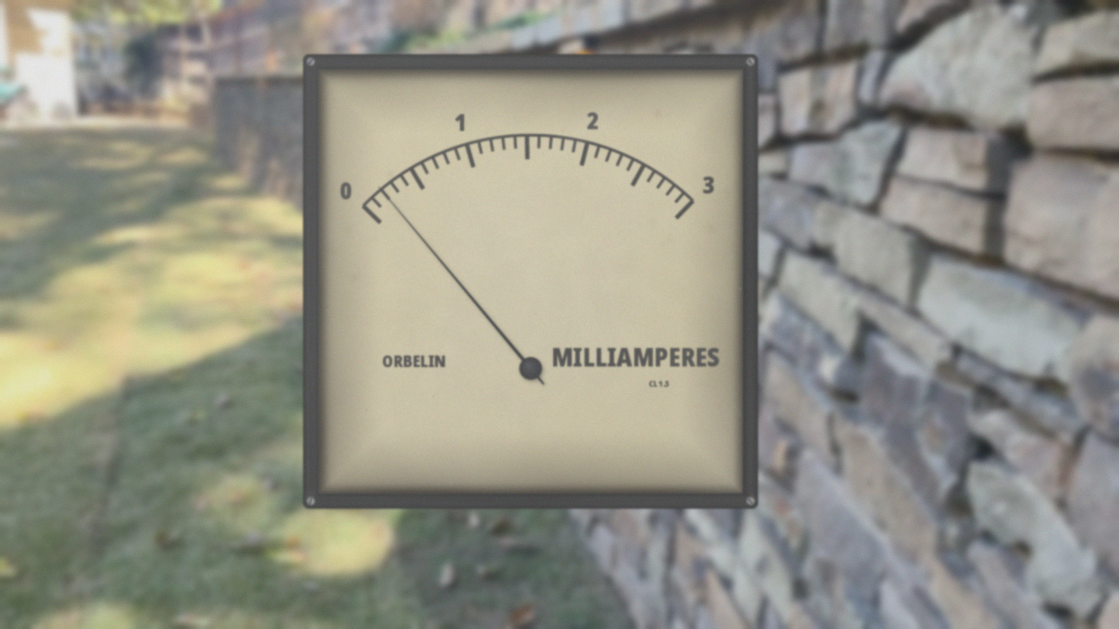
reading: mA 0.2
